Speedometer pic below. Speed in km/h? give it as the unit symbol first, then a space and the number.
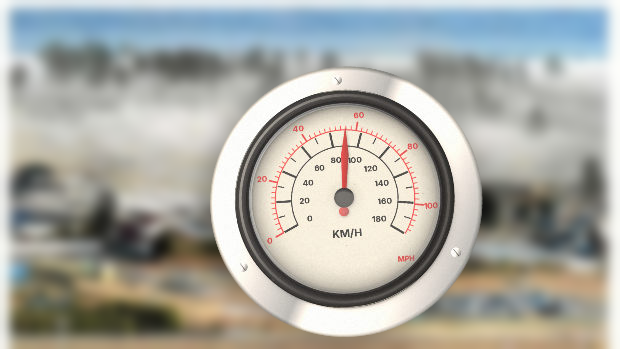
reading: km/h 90
